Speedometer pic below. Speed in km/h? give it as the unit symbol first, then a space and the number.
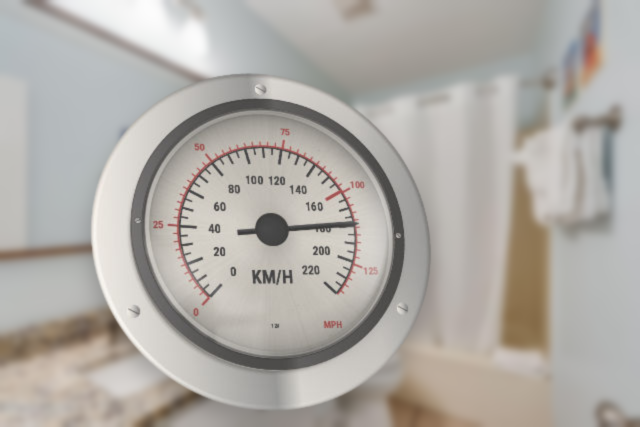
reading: km/h 180
